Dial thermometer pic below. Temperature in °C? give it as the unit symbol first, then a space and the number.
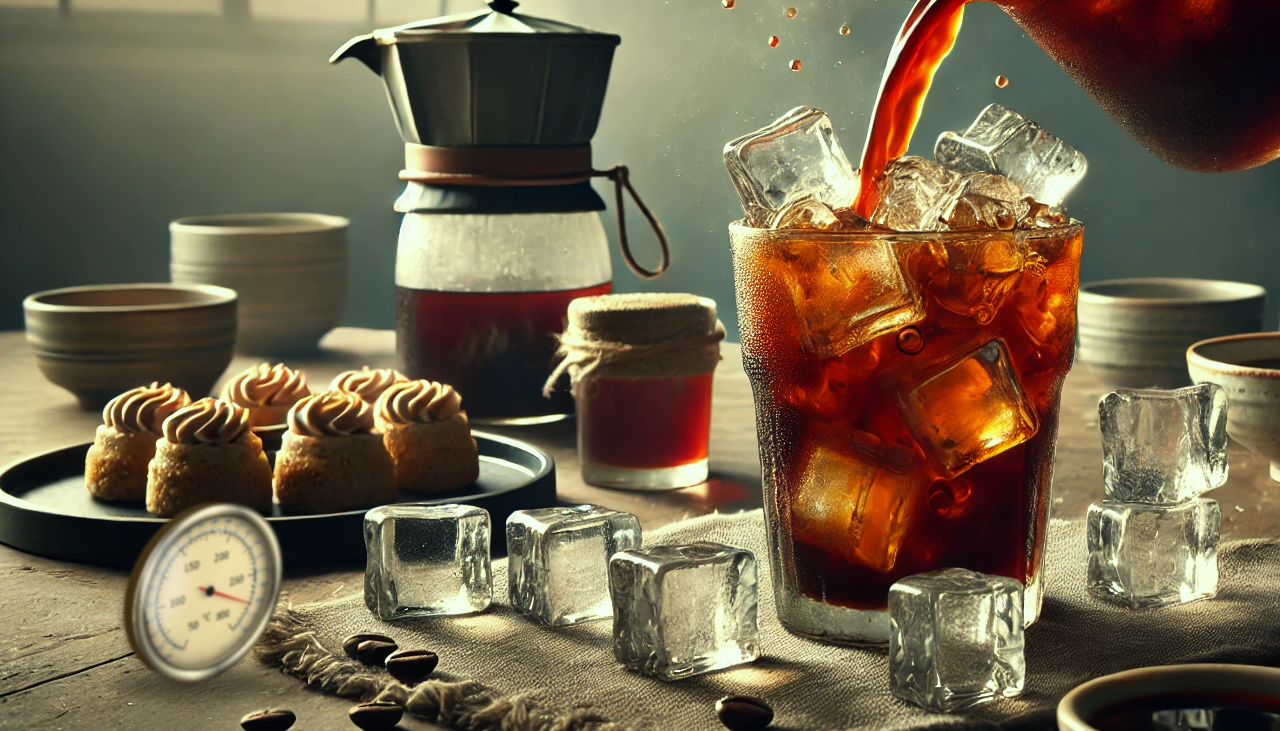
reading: °C 275
